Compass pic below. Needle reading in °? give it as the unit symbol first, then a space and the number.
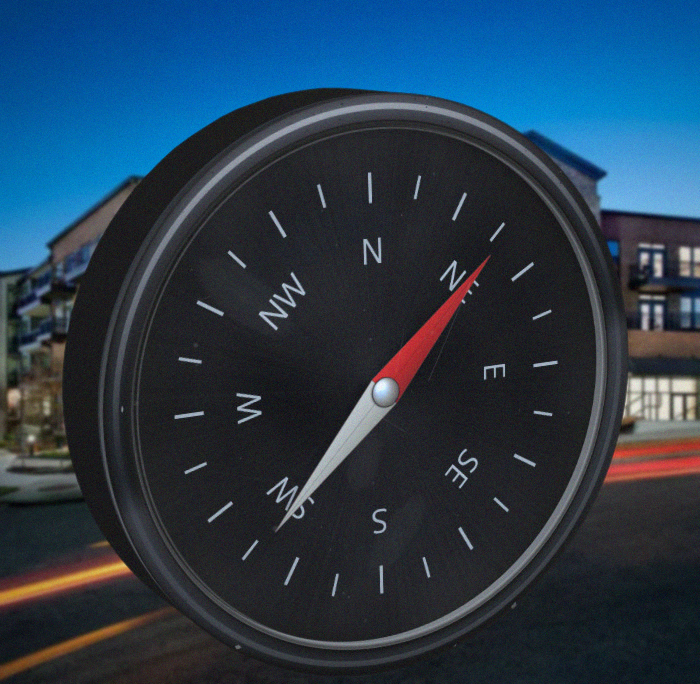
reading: ° 45
